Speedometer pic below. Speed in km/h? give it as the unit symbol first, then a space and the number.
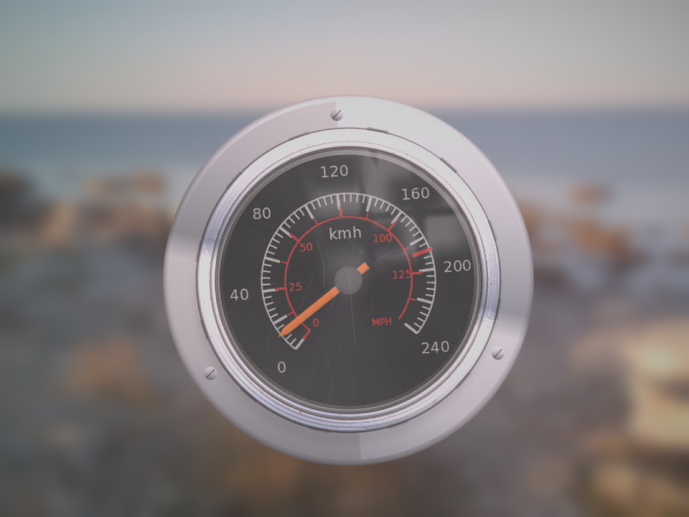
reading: km/h 12
